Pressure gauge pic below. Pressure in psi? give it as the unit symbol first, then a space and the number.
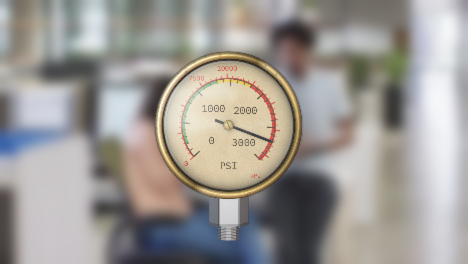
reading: psi 2700
